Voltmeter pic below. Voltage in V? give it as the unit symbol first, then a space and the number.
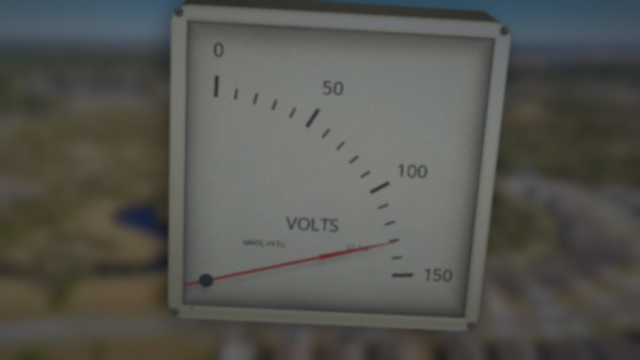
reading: V 130
